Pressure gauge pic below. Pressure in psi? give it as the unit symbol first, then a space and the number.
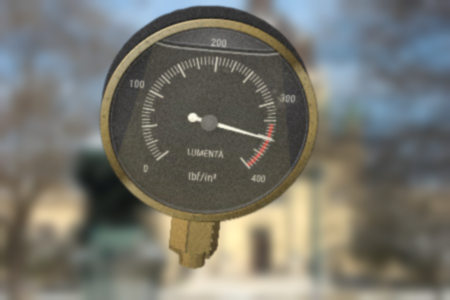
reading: psi 350
